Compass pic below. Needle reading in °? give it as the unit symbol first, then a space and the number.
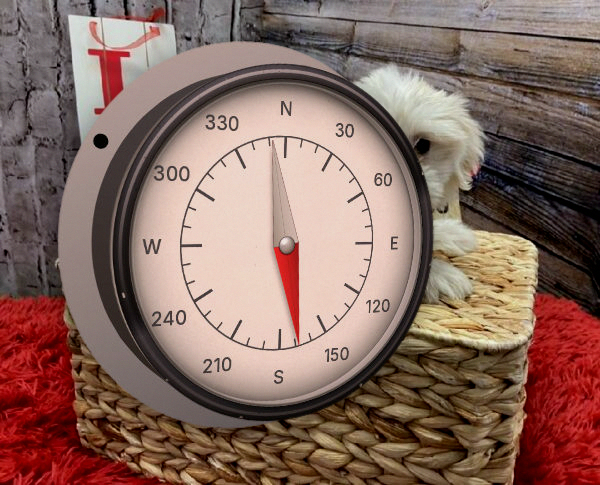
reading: ° 170
